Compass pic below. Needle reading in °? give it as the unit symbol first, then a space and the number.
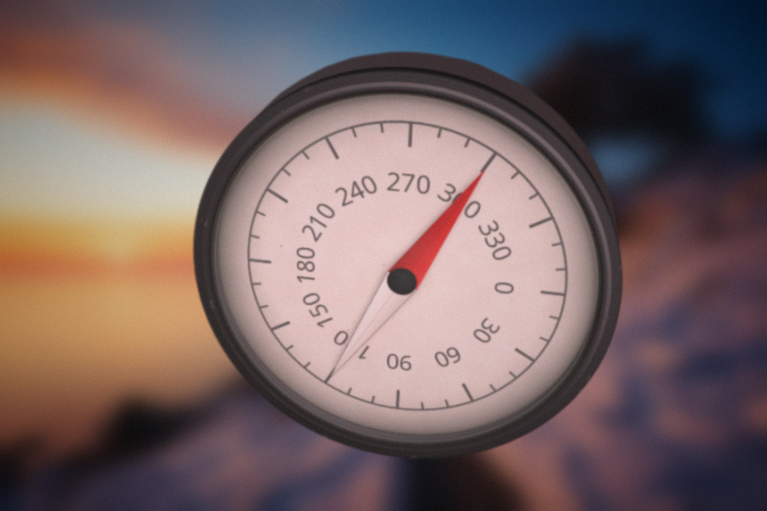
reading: ° 300
